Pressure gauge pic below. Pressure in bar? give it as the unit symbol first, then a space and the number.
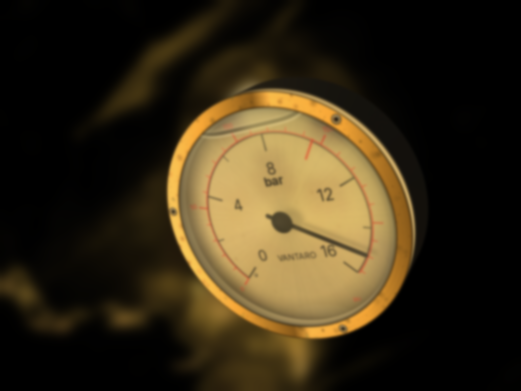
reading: bar 15
